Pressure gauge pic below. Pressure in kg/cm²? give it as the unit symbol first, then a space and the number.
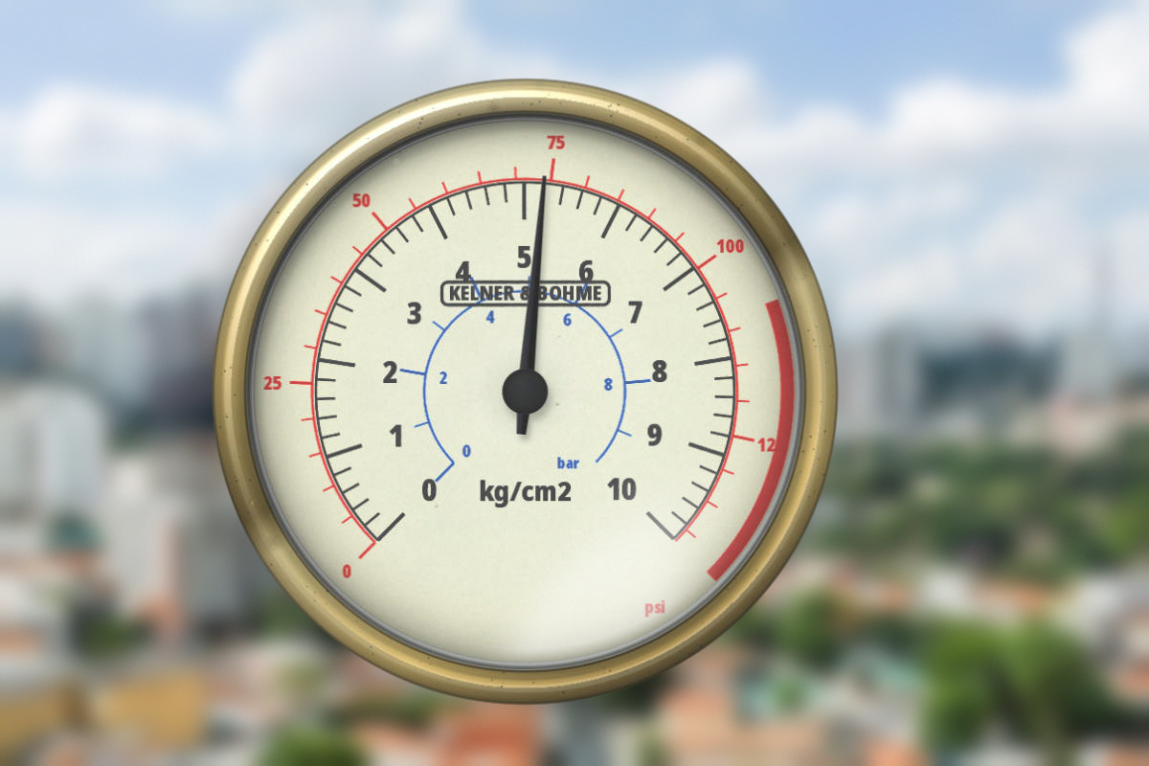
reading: kg/cm² 5.2
